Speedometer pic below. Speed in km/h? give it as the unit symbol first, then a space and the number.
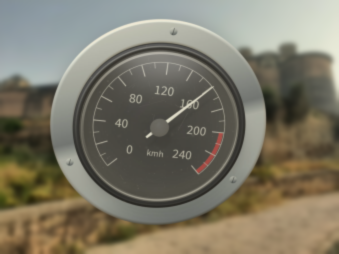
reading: km/h 160
